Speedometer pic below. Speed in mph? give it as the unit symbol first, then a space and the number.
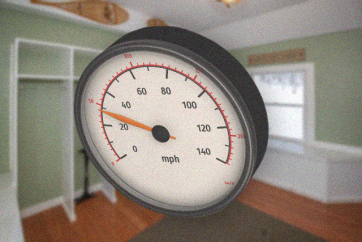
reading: mph 30
